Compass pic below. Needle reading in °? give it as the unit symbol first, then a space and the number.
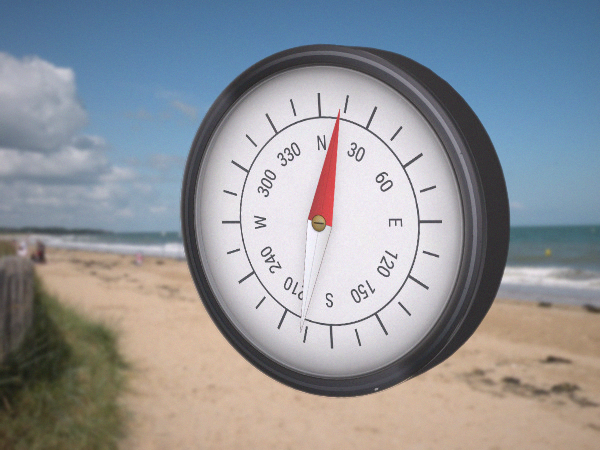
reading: ° 15
